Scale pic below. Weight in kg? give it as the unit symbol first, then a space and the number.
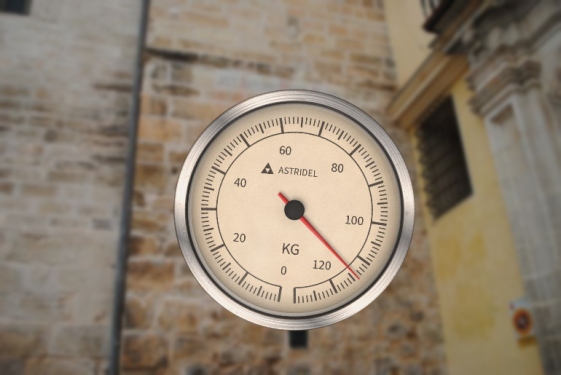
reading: kg 114
